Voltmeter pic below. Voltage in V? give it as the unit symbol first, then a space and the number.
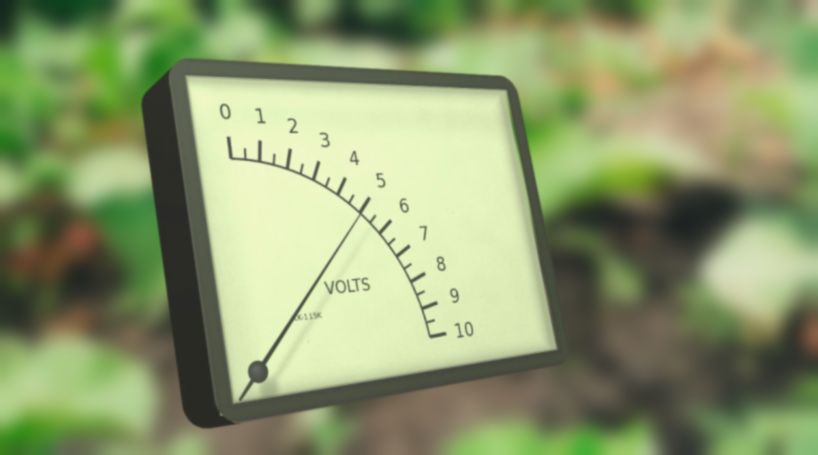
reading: V 5
